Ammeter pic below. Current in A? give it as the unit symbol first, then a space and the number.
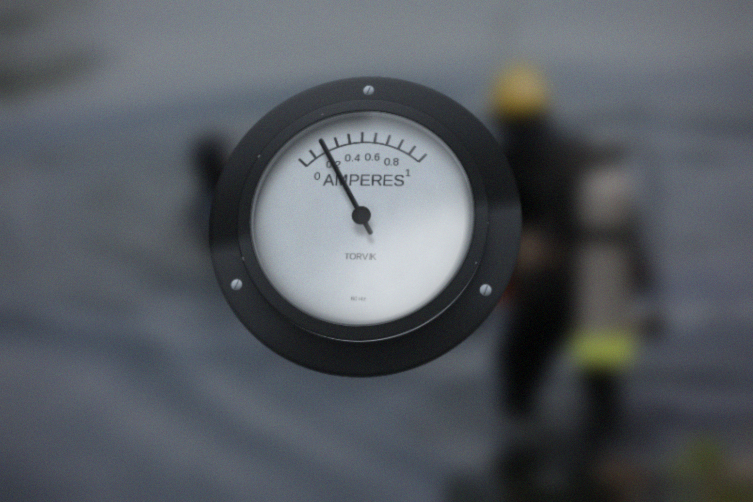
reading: A 0.2
